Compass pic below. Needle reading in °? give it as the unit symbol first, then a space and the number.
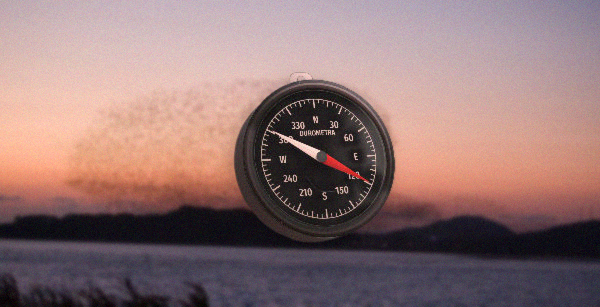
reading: ° 120
